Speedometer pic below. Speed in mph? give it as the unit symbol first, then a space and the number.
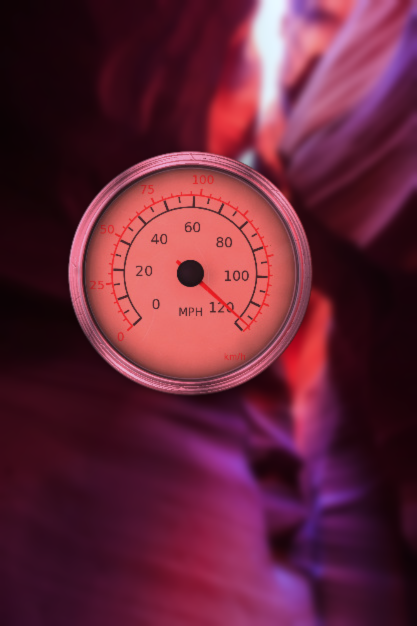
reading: mph 117.5
